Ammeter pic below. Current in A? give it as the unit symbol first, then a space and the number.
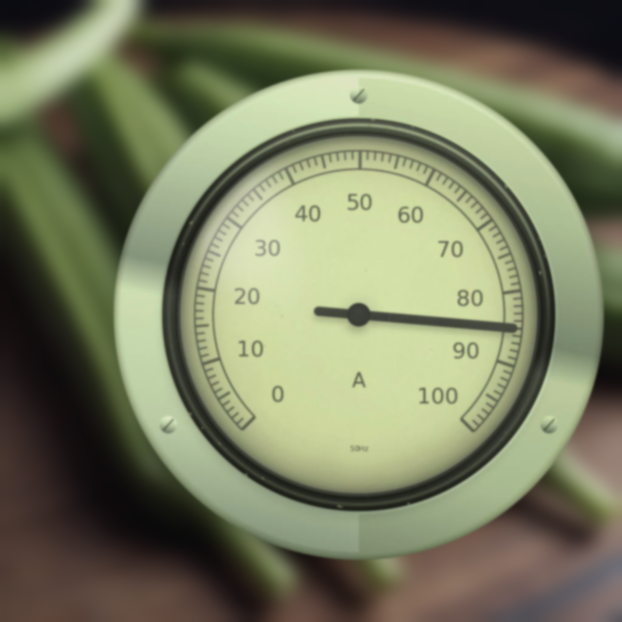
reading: A 85
